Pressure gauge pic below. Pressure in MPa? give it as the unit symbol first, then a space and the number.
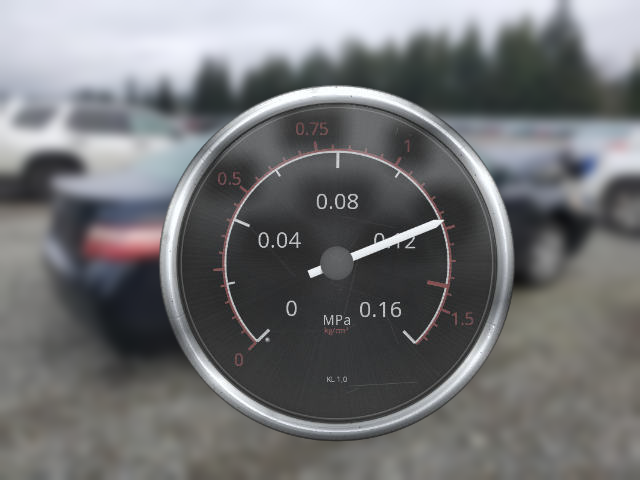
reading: MPa 0.12
